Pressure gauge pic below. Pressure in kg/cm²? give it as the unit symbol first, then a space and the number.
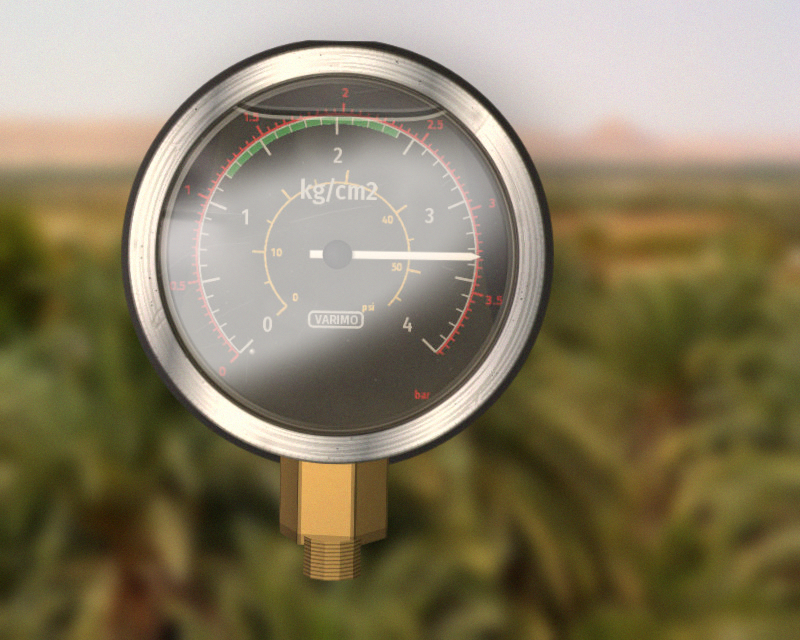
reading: kg/cm² 3.35
